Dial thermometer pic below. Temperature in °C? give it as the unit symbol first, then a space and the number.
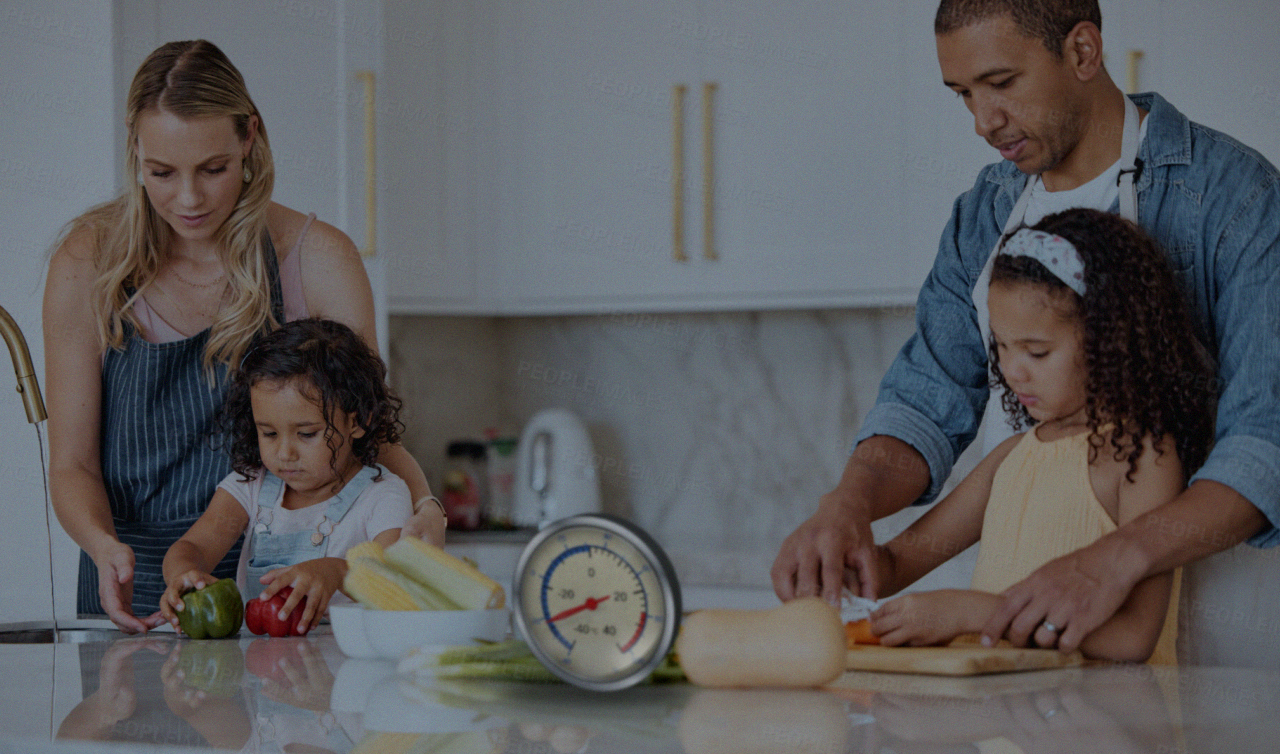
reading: °C -30
